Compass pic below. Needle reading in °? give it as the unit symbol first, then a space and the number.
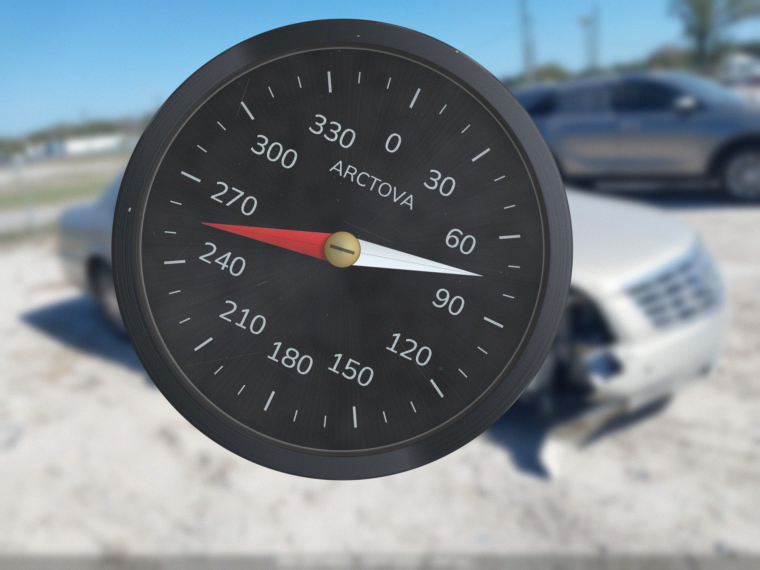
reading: ° 255
